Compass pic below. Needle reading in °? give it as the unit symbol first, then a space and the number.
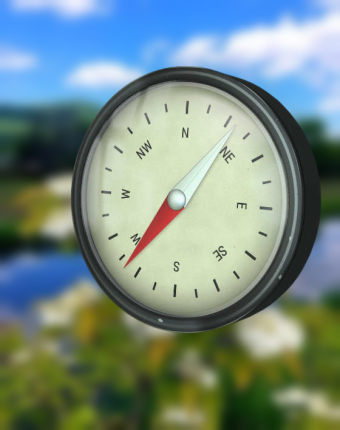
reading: ° 217.5
